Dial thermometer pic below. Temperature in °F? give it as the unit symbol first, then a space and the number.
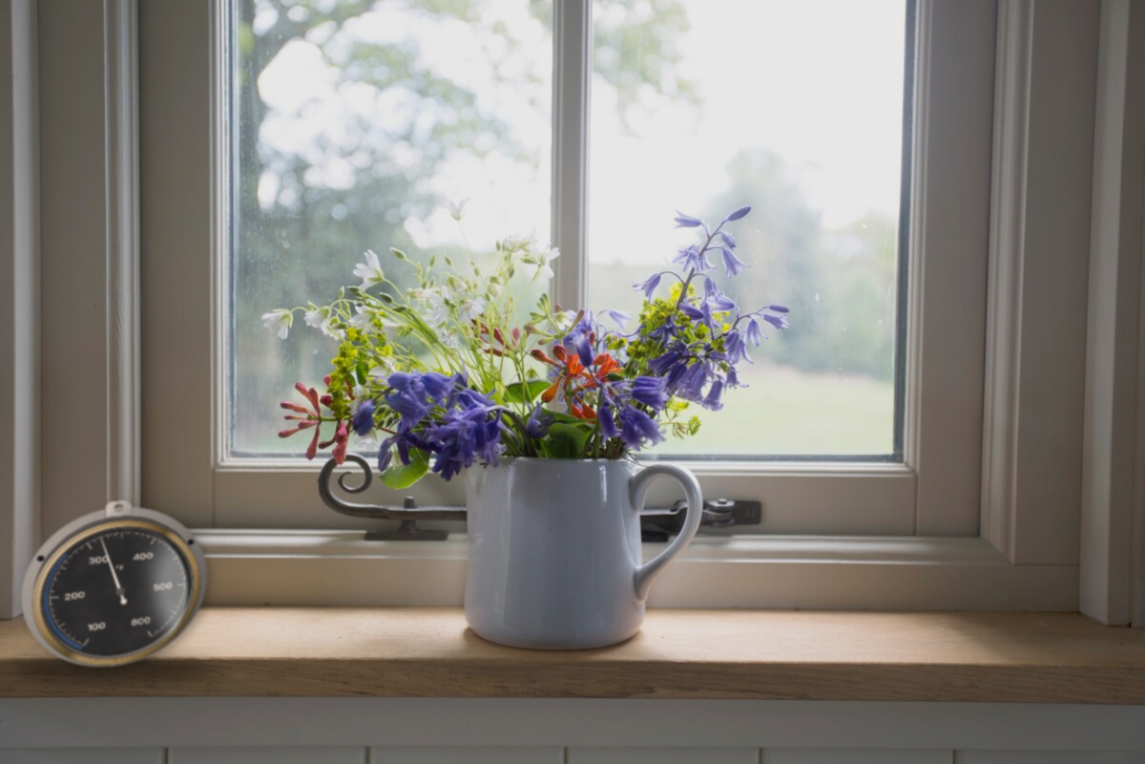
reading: °F 320
